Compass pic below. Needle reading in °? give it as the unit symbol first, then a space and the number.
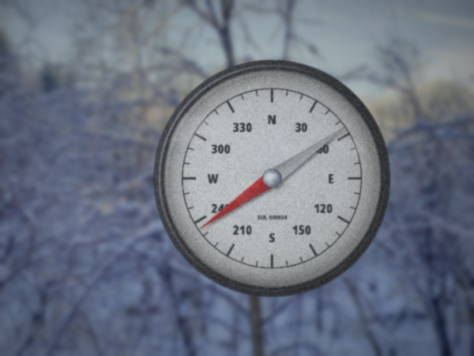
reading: ° 235
